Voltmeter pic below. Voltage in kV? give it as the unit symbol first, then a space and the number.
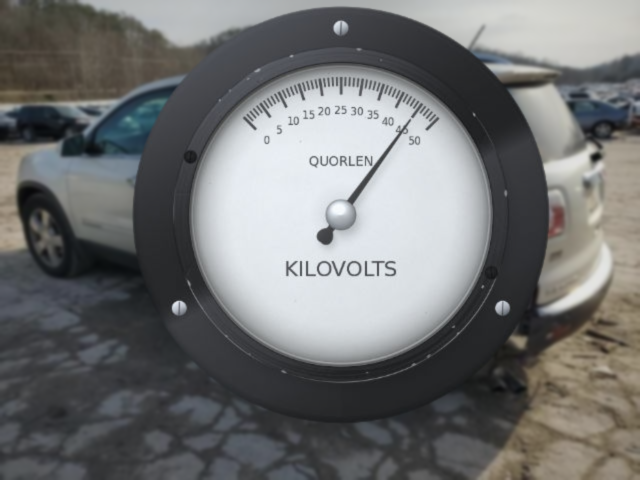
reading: kV 45
